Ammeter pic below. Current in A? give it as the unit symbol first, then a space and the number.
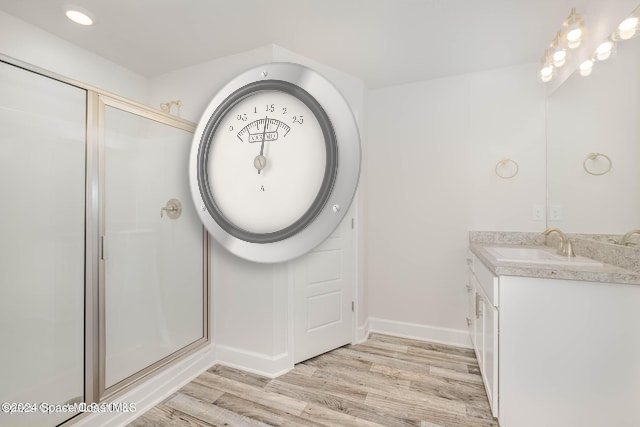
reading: A 1.5
